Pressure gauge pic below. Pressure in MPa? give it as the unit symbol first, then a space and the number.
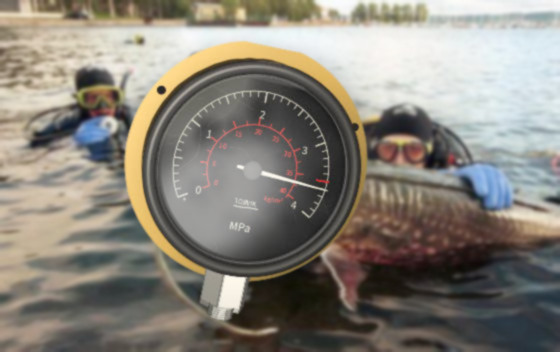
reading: MPa 3.6
